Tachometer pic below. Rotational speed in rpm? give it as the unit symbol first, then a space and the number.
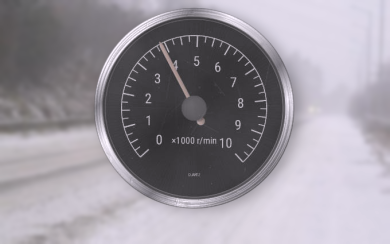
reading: rpm 3875
